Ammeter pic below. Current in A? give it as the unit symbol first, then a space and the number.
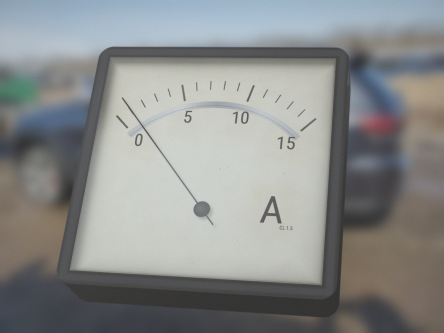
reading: A 1
